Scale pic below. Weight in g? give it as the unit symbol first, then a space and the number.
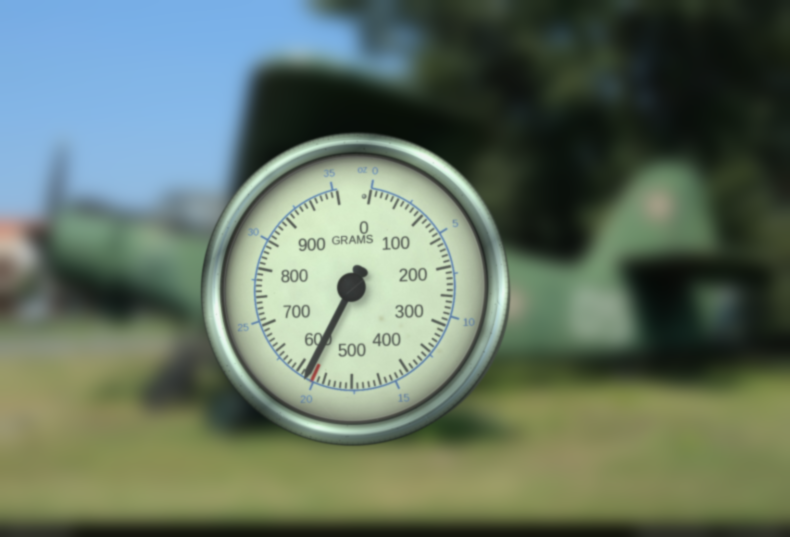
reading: g 580
